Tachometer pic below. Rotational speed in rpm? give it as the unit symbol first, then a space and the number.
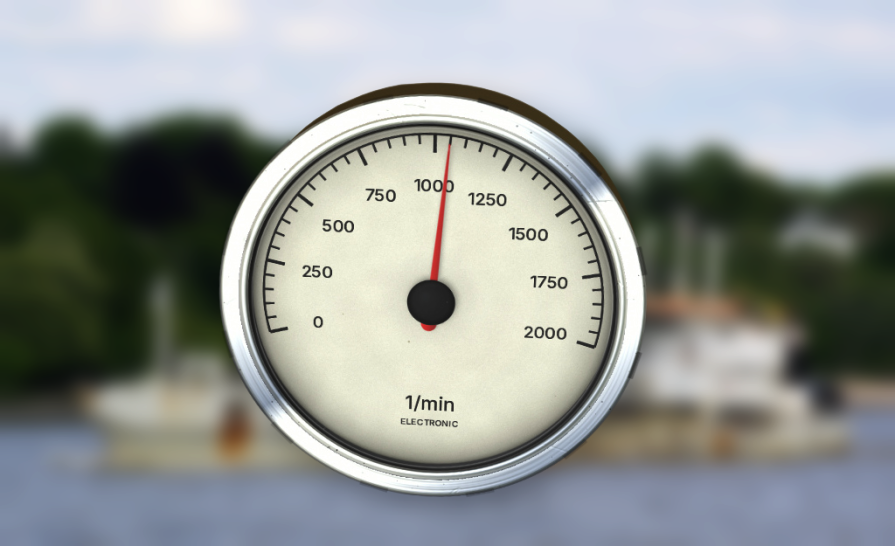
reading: rpm 1050
